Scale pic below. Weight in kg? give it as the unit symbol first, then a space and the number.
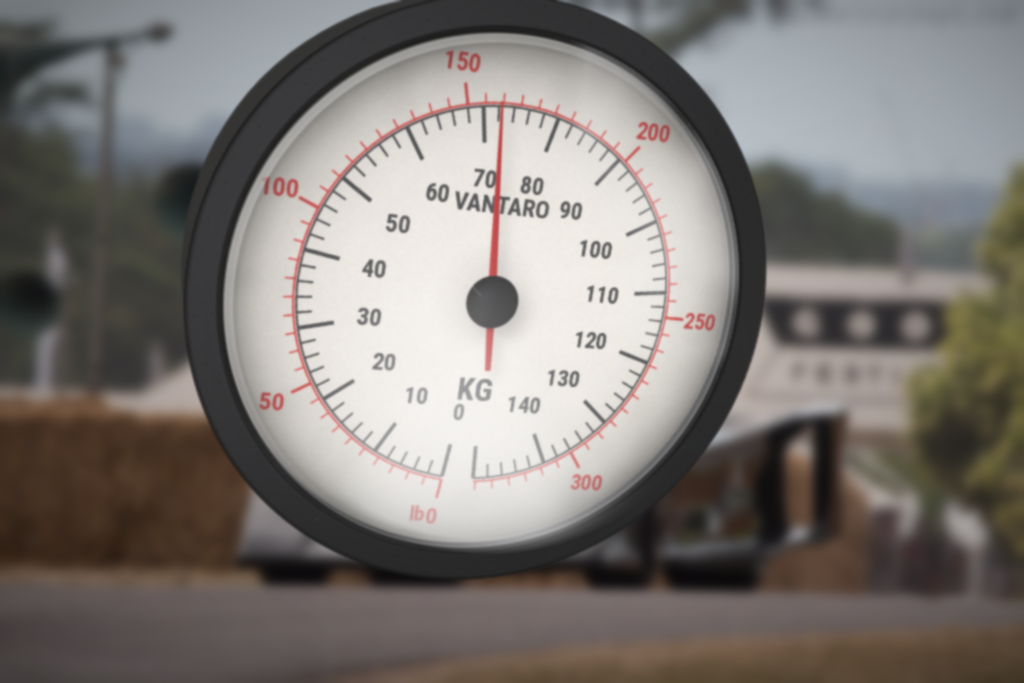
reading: kg 72
